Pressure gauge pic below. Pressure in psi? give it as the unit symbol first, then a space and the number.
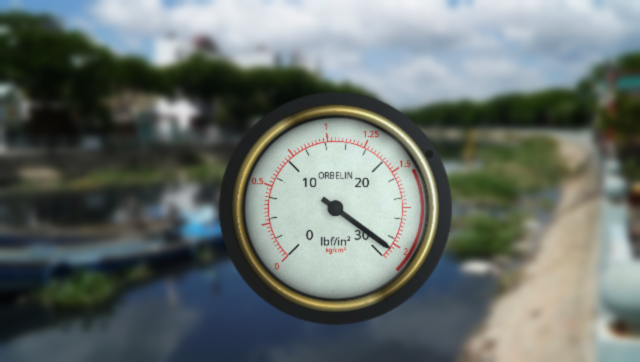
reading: psi 29
